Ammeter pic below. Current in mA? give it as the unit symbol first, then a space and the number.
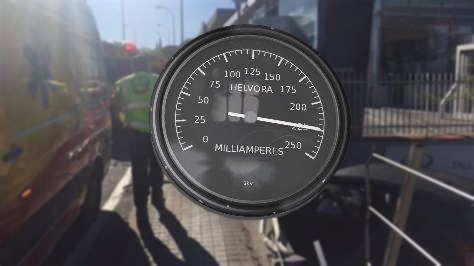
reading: mA 225
